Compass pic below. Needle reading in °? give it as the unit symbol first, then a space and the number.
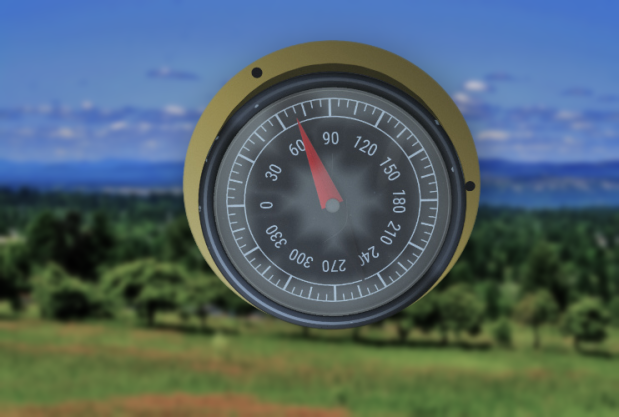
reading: ° 70
